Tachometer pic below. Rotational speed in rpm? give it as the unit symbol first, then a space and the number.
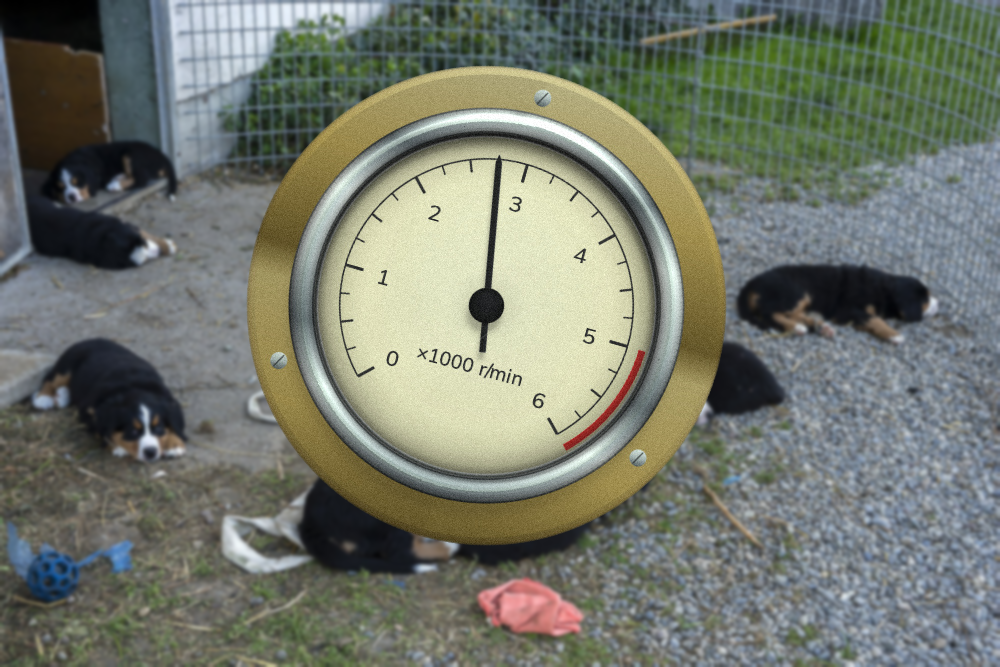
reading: rpm 2750
